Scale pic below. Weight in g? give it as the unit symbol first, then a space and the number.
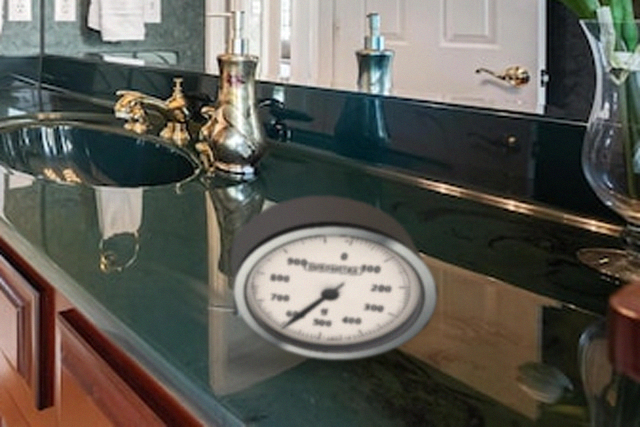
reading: g 600
